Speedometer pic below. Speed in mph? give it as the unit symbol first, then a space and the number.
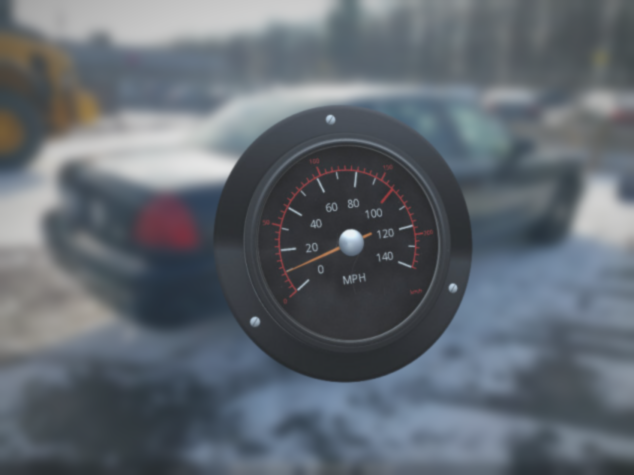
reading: mph 10
